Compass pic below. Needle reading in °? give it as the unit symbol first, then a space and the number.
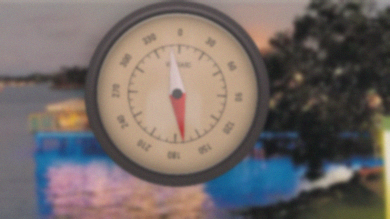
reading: ° 170
